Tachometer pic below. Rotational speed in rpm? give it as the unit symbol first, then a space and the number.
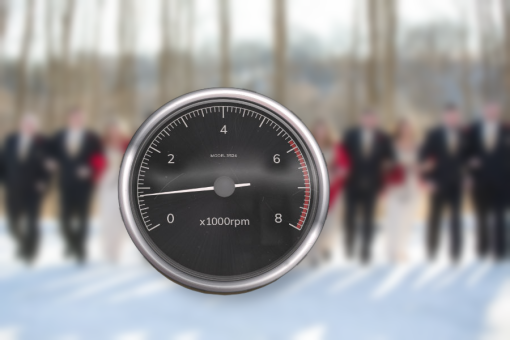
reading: rpm 800
